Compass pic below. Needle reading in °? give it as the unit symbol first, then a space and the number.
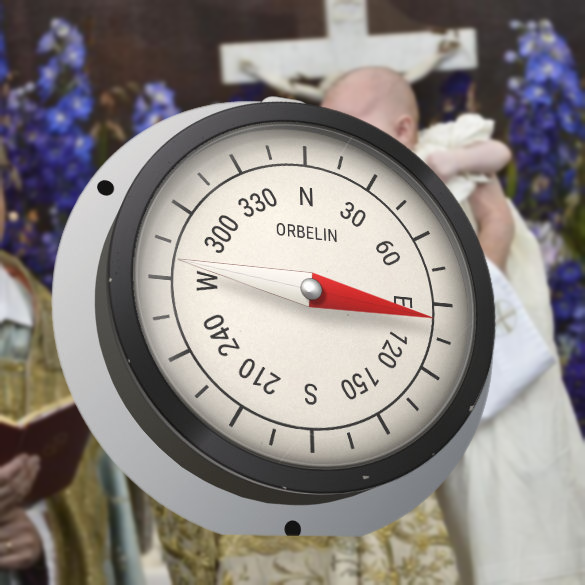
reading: ° 97.5
